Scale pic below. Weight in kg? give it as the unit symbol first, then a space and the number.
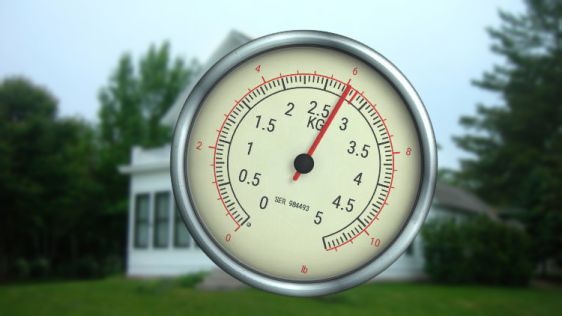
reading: kg 2.75
